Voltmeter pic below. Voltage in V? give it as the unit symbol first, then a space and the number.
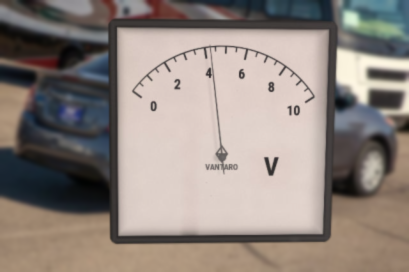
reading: V 4.25
